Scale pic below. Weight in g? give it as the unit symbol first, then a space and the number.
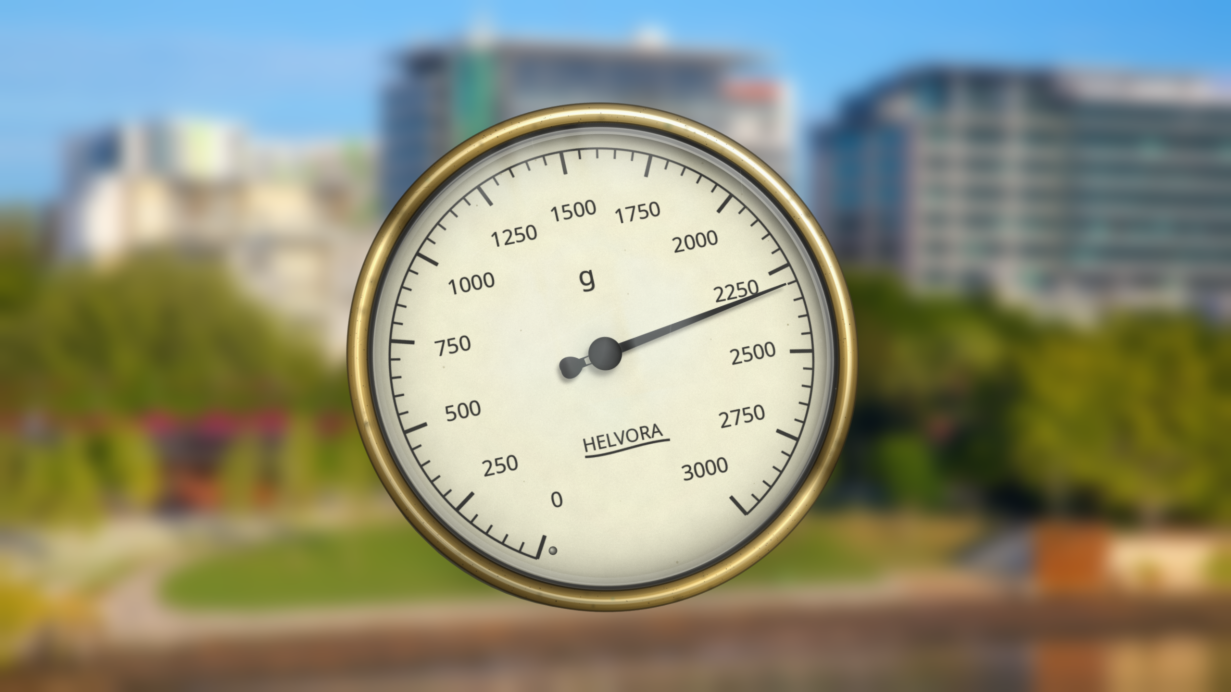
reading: g 2300
